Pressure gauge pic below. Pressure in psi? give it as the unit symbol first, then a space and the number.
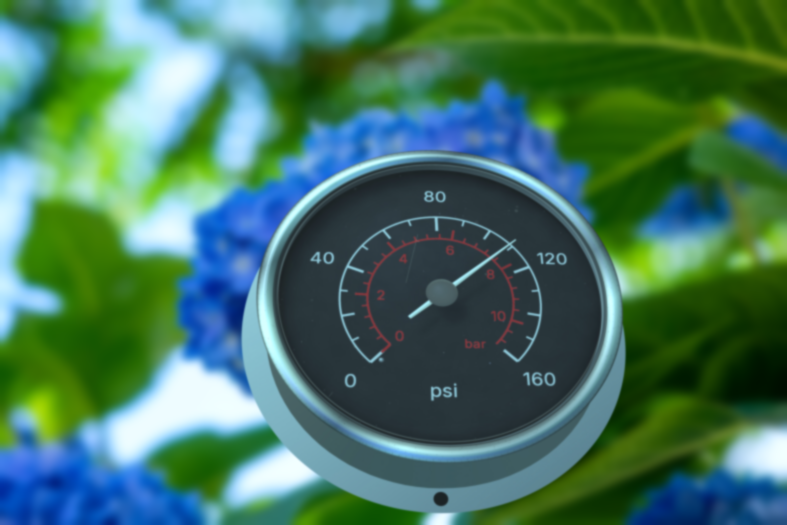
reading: psi 110
